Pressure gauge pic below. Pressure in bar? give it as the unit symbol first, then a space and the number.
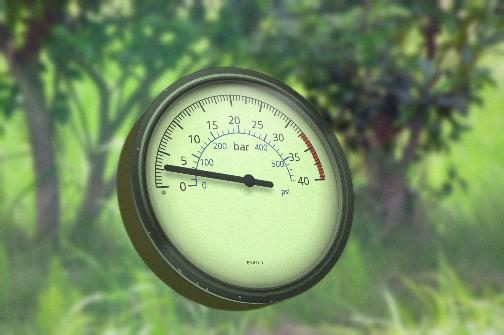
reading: bar 2.5
